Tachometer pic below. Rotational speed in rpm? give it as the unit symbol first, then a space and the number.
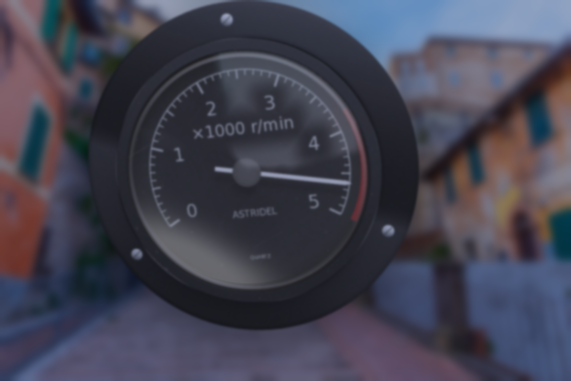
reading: rpm 4600
